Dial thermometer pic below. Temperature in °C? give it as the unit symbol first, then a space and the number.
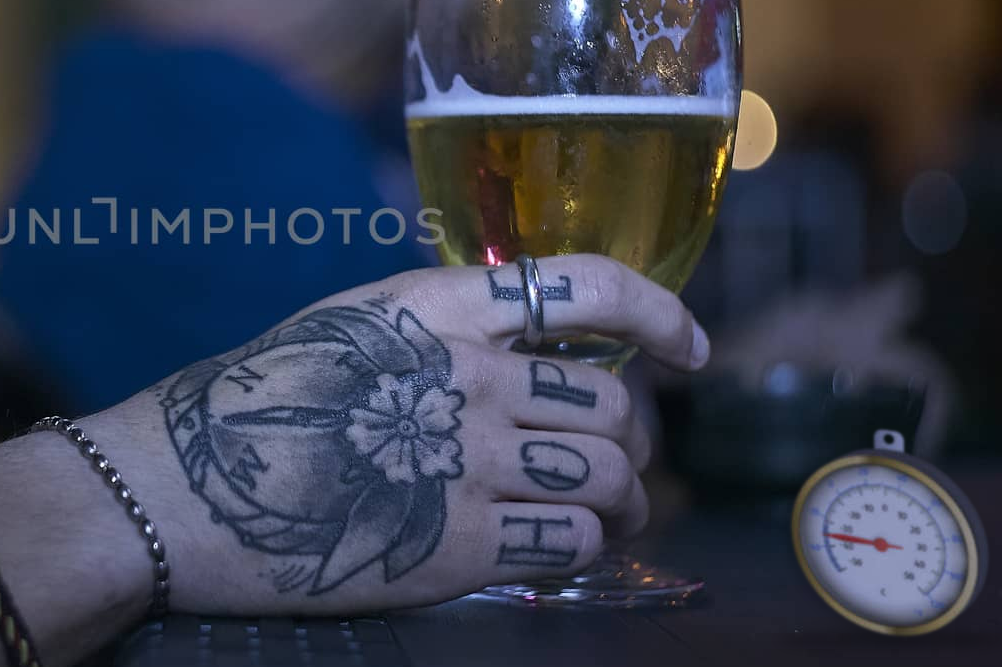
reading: °C -35
